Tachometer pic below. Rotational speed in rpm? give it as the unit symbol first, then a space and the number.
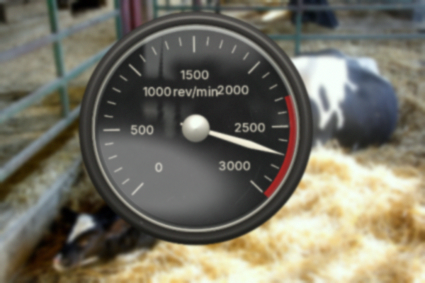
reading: rpm 2700
